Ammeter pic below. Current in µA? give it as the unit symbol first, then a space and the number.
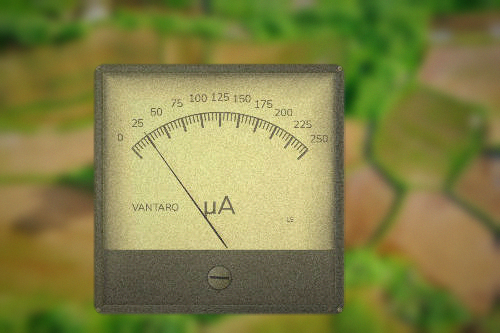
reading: µA 25
